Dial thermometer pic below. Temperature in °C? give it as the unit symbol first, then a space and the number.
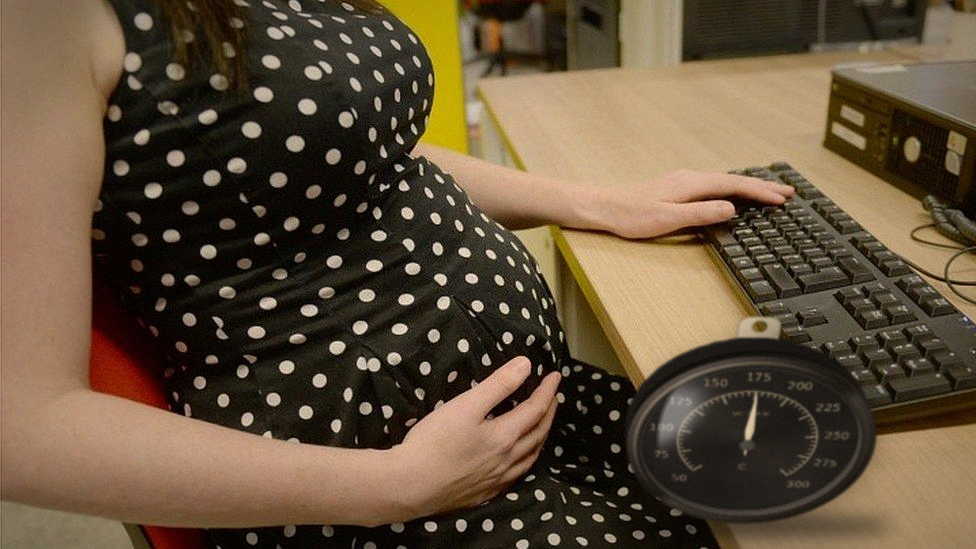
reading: °C 175
